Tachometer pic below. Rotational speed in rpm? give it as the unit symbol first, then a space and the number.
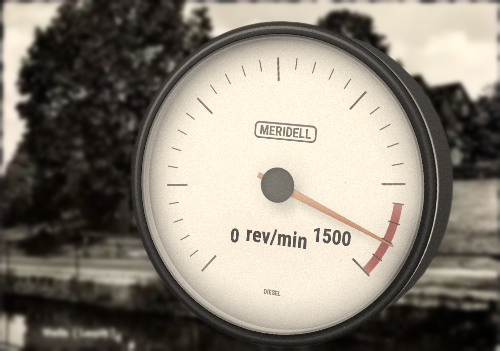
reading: rpm 1400
